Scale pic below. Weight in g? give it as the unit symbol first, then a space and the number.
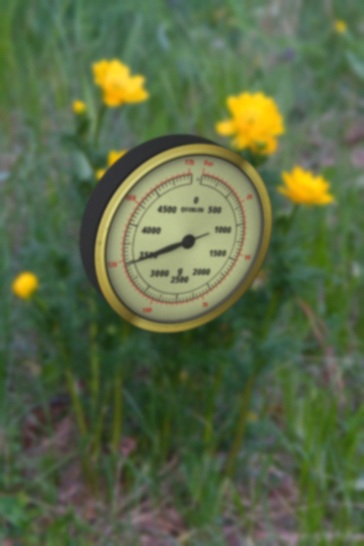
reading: g 3500
